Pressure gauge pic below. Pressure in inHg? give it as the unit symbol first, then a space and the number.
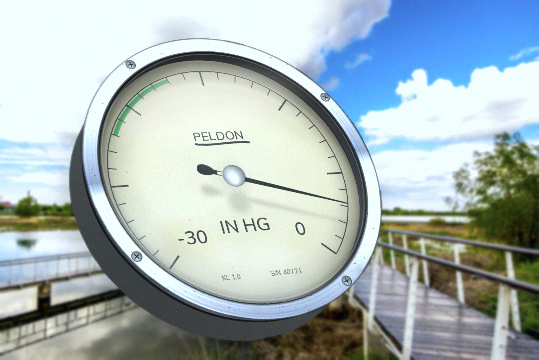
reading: inHg -3
